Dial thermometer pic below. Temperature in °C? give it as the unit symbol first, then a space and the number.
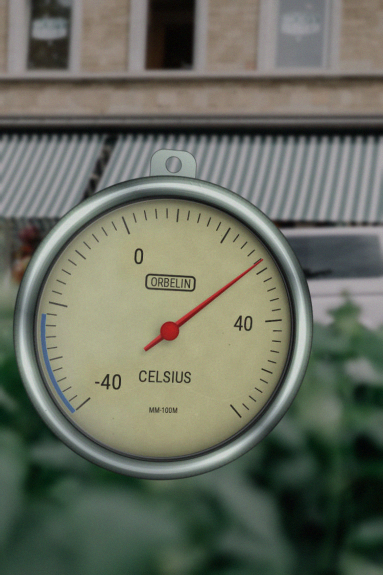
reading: °C 28
